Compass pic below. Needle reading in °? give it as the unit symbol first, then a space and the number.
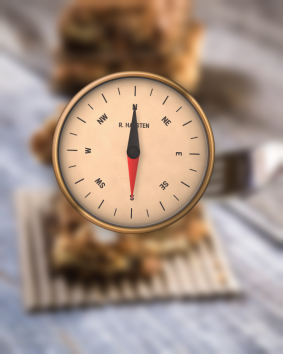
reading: ° 180
